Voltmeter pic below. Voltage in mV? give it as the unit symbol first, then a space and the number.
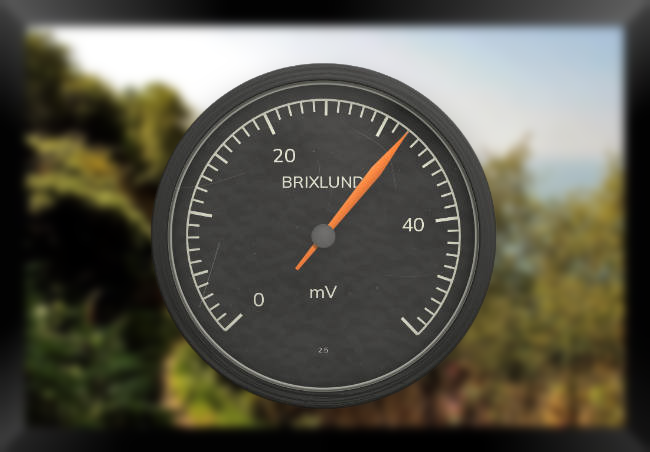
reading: mV 32
